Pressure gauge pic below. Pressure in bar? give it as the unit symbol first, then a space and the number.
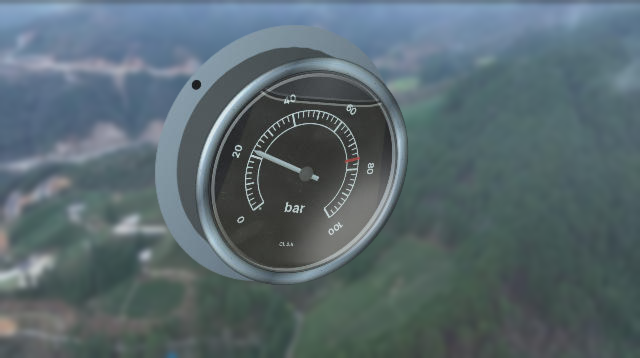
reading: bar 22
